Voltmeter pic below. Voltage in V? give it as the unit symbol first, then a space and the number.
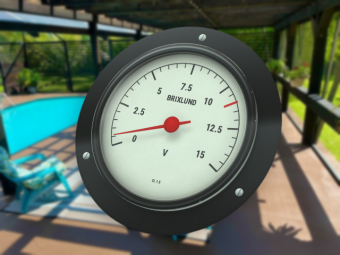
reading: V 0.5
